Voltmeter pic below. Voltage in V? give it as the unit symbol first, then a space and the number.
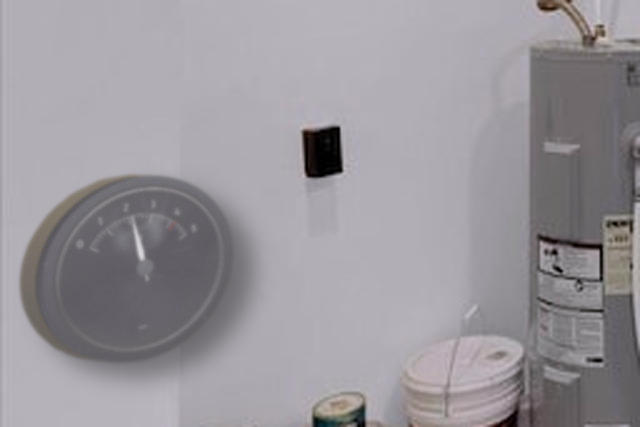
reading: V 2
